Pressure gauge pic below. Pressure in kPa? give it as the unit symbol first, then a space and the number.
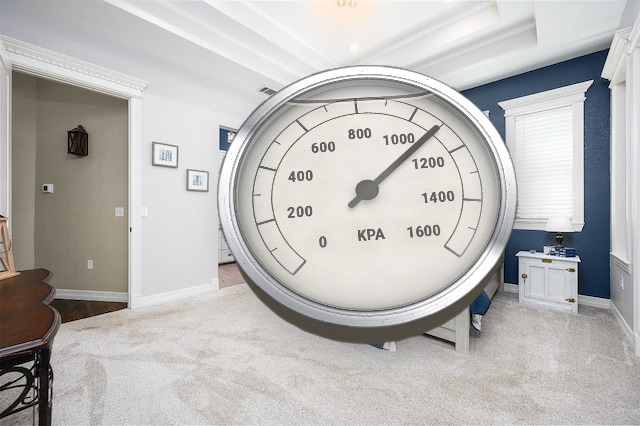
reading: kPa 1100
